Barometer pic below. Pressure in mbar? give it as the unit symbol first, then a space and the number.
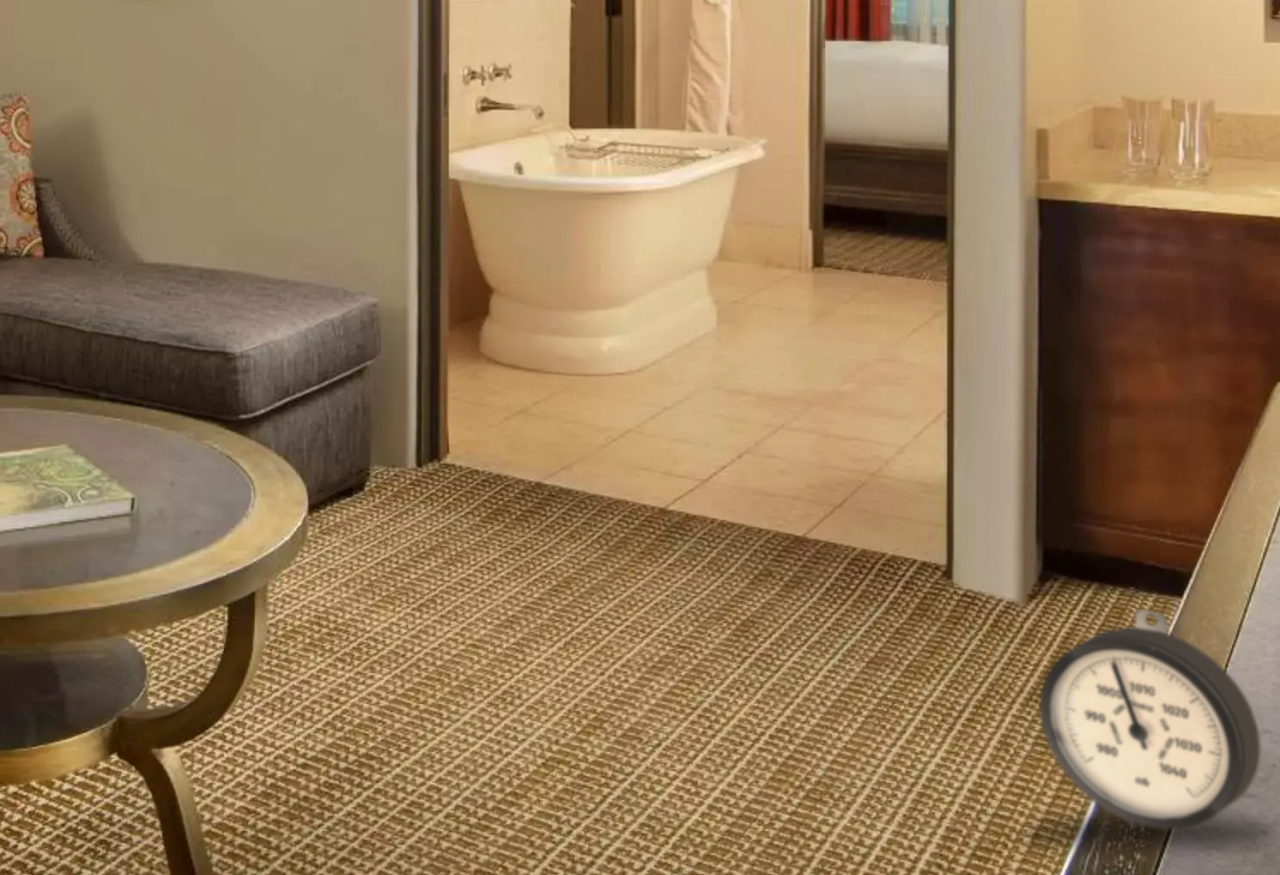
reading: mbar 1005
